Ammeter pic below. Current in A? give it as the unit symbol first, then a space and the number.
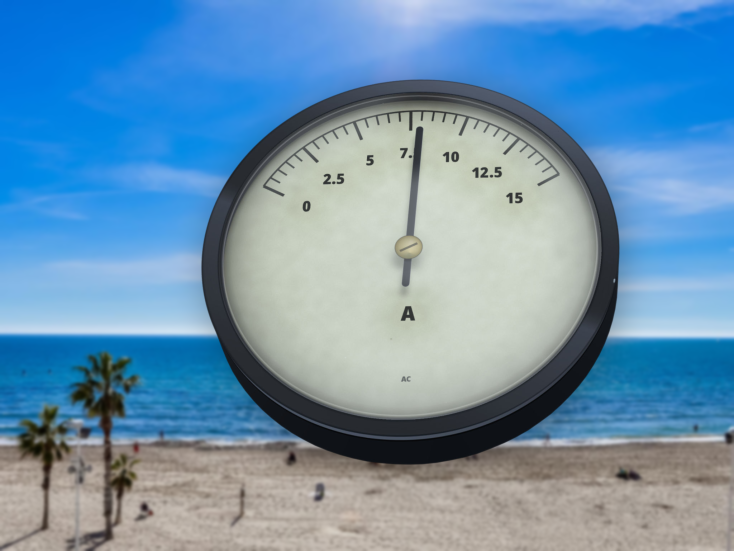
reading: A 8
